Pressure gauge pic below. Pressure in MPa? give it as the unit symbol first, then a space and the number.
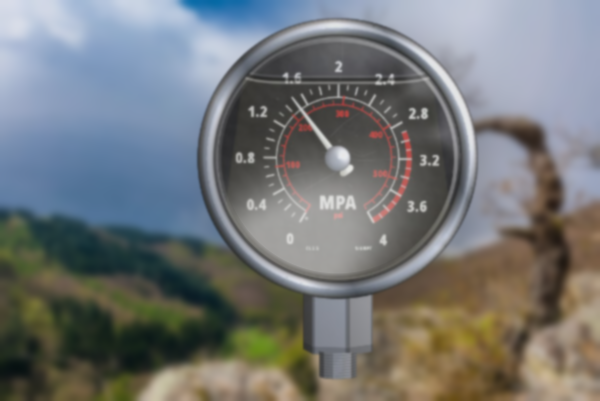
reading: MPa 1.5
